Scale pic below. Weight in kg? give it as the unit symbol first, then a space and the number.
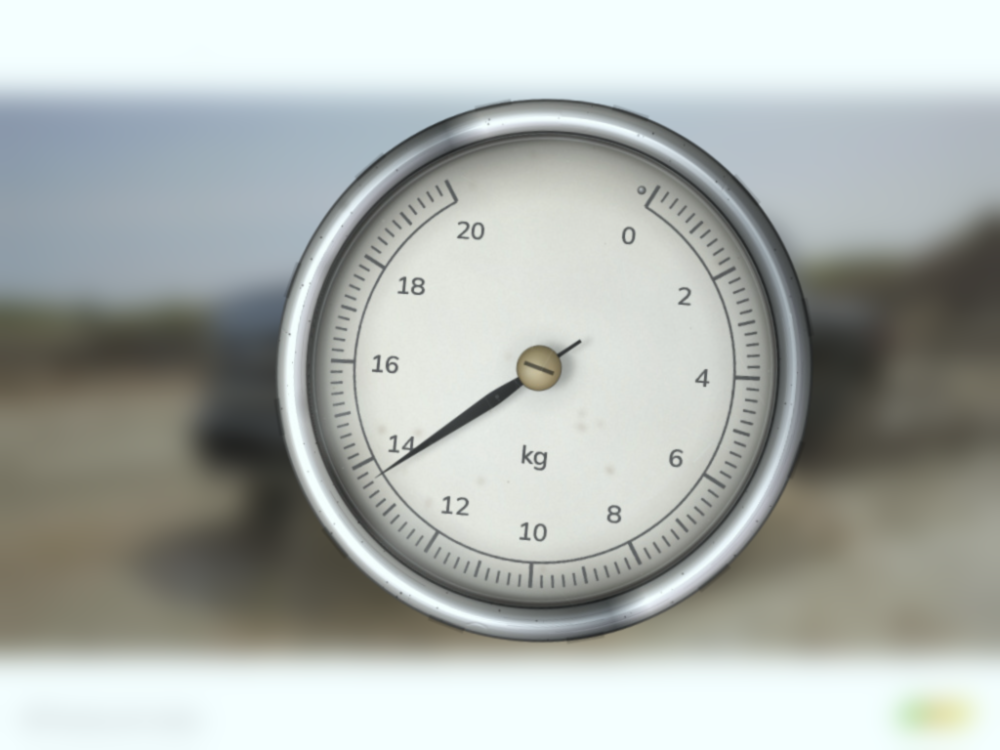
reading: kg 13.6
